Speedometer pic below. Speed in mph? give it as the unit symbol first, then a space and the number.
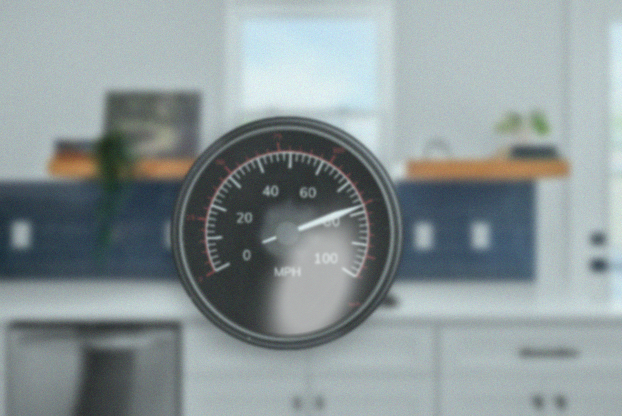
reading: mph 78
